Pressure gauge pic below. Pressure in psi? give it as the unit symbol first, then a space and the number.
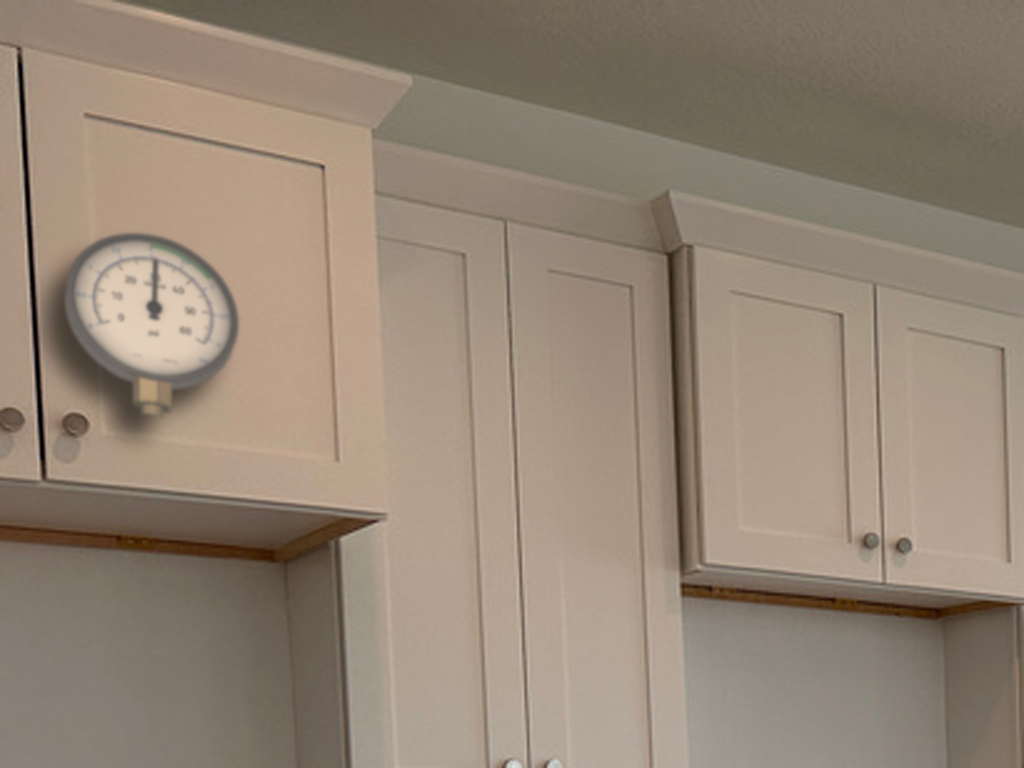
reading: psi 30
